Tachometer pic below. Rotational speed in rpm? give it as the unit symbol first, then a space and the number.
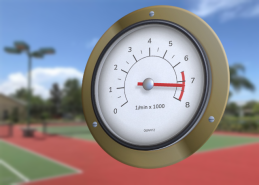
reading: rpm 7250
